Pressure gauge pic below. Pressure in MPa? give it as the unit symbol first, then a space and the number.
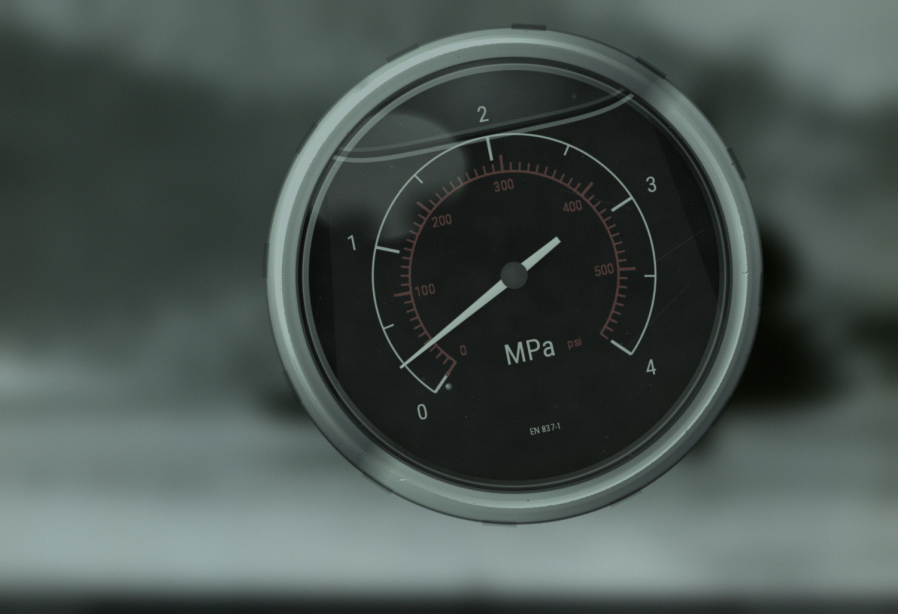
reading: MPa 0.25
